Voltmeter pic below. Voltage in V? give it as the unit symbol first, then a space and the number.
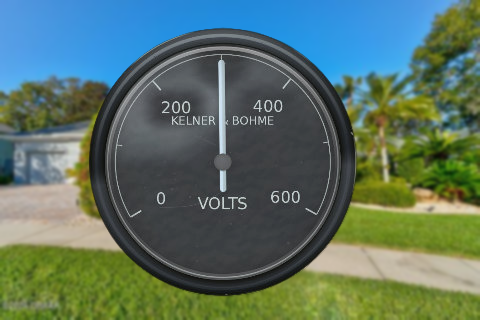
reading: V 300
